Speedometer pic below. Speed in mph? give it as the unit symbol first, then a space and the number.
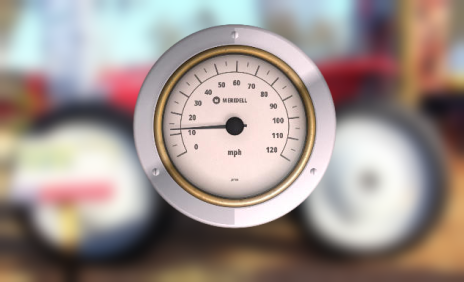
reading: mph 12.5
